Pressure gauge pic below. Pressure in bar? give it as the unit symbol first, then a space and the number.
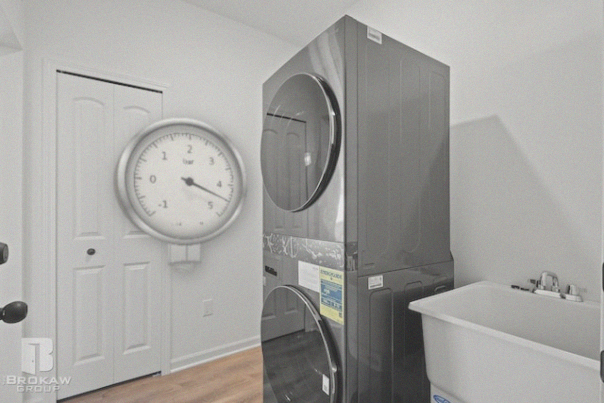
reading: bar 4.5
